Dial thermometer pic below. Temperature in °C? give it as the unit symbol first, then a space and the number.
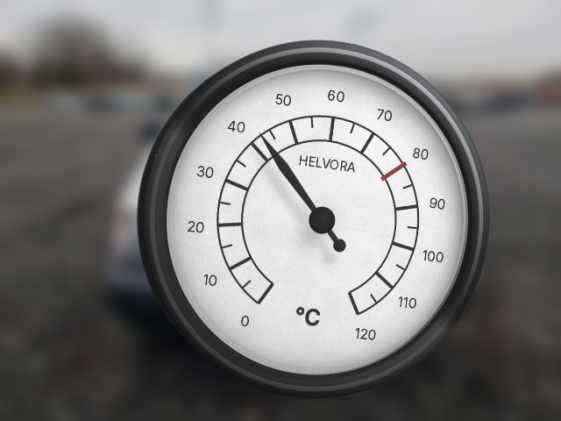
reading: °C 42.5
